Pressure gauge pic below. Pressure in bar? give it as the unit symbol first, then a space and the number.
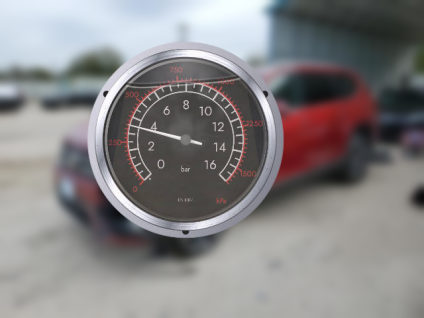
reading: bar 3.5
